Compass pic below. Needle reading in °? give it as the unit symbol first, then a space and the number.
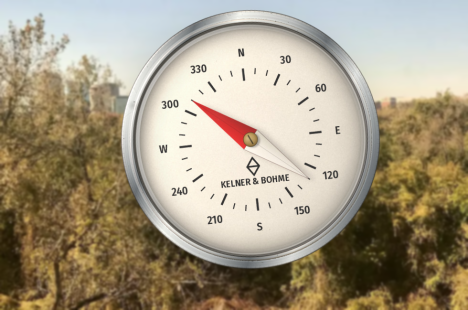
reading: ° 310
